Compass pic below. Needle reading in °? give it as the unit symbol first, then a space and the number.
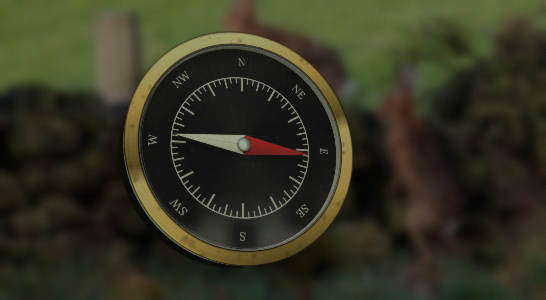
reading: ° 95
